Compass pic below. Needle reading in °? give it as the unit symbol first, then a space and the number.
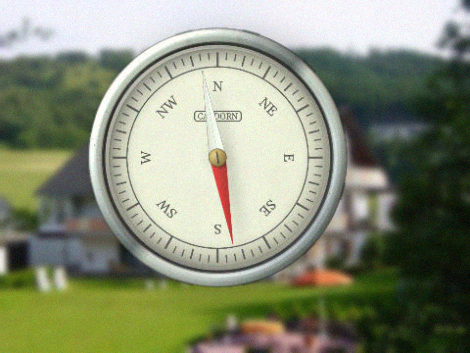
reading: ° 170
